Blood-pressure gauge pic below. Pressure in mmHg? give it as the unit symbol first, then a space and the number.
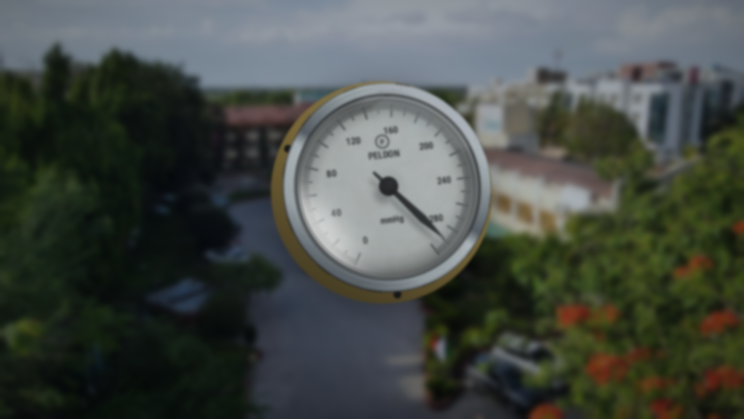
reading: mmHg 290
